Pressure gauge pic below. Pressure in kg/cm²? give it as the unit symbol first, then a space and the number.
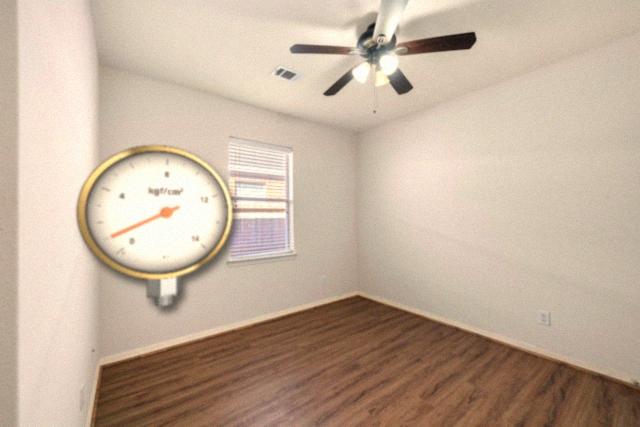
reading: kg/cm² 1
